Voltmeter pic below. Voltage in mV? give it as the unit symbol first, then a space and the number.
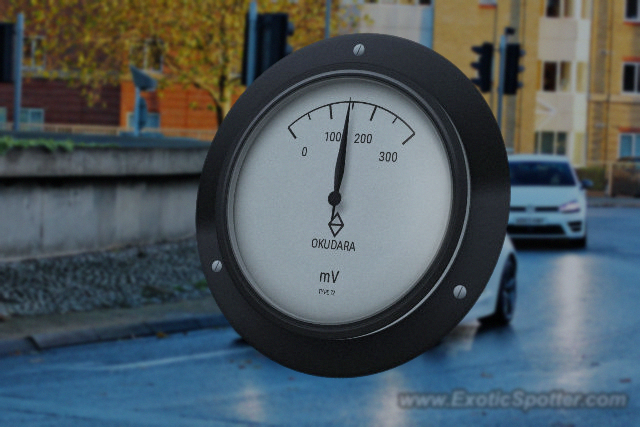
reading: mV 150
